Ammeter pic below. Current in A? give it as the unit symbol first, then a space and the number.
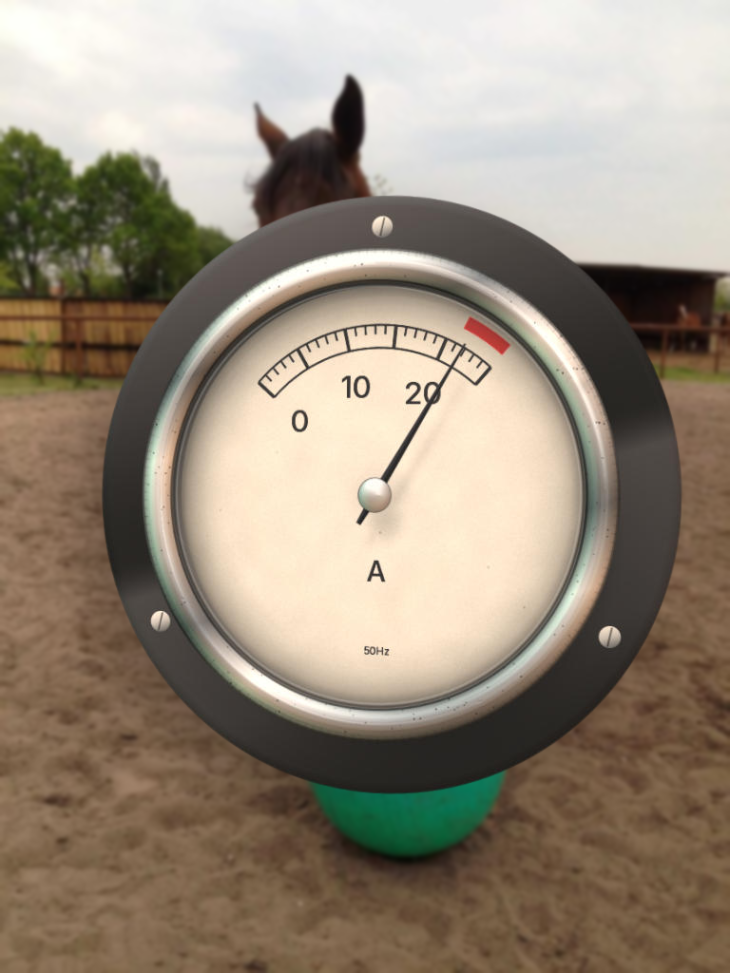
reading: A 22
